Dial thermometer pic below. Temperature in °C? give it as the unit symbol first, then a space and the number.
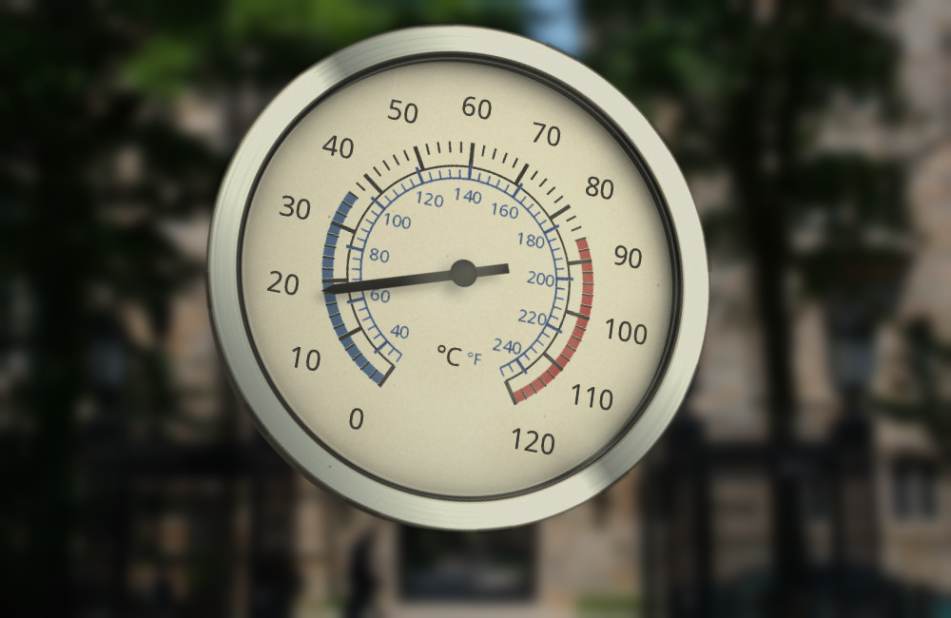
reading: °C 18
